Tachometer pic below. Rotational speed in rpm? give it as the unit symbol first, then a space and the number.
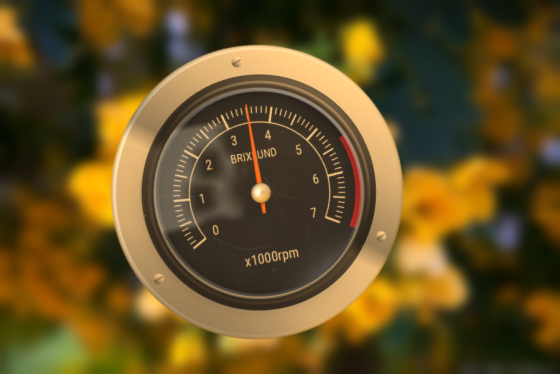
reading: rpm 3500
